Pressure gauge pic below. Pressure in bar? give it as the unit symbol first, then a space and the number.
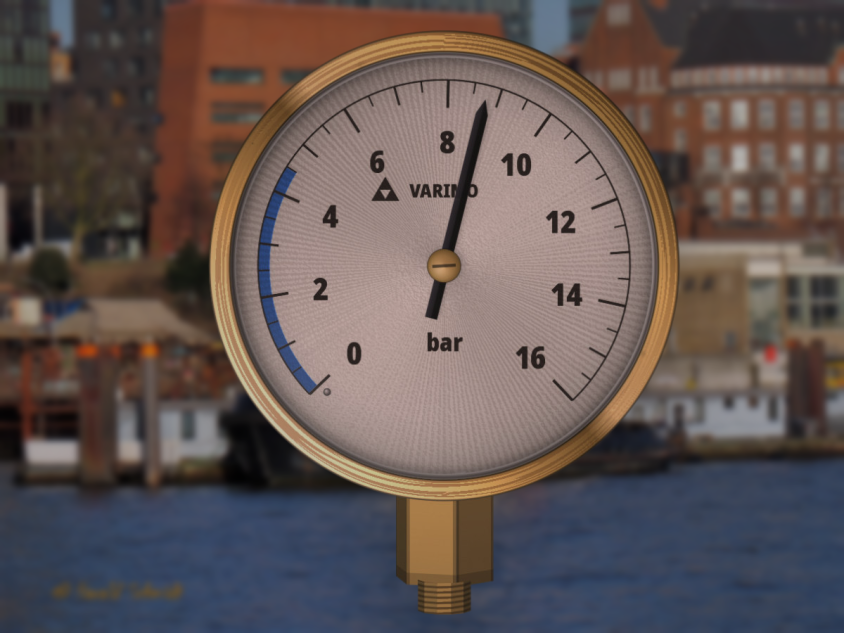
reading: bar 8.75
